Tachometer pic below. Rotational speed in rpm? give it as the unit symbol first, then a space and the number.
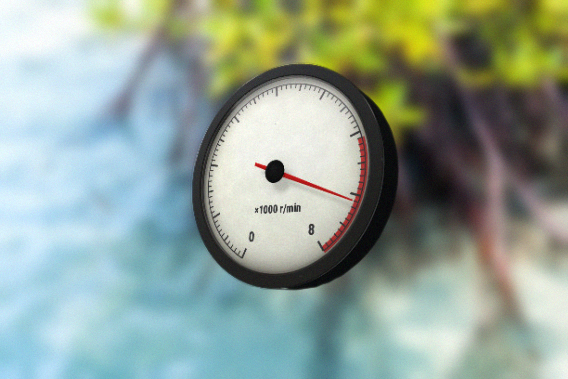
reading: rpm 7100
